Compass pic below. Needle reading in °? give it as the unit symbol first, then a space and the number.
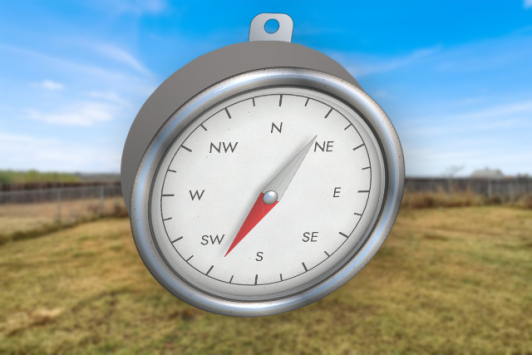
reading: ° 210
